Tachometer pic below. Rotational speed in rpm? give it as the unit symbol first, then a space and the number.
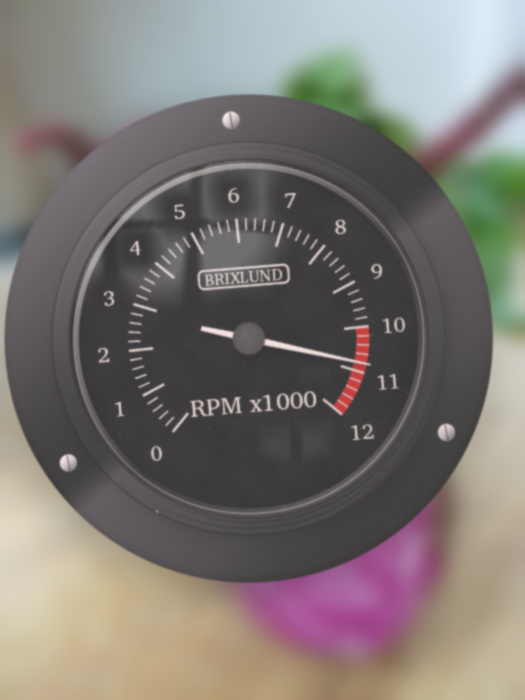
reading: rpm 10800
